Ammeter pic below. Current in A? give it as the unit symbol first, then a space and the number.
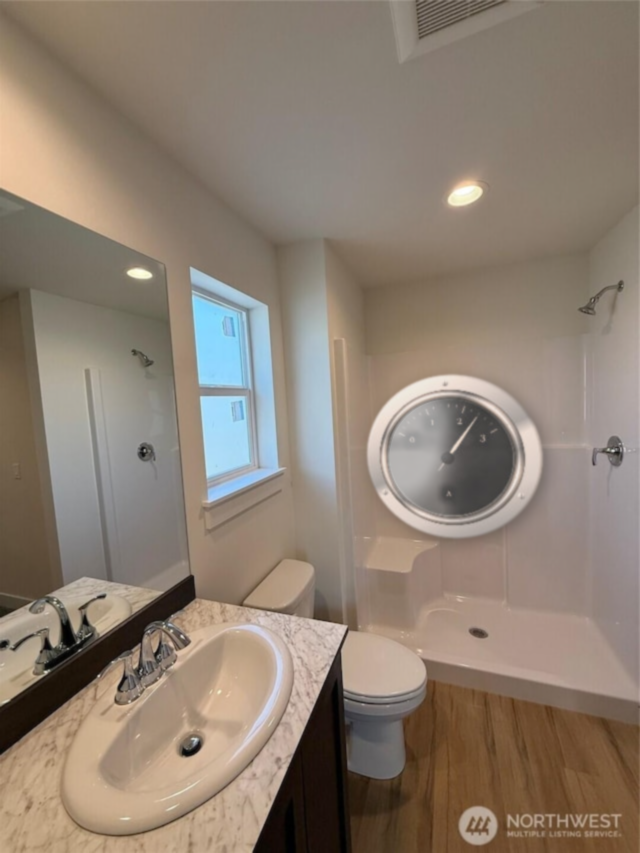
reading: A 2.4
